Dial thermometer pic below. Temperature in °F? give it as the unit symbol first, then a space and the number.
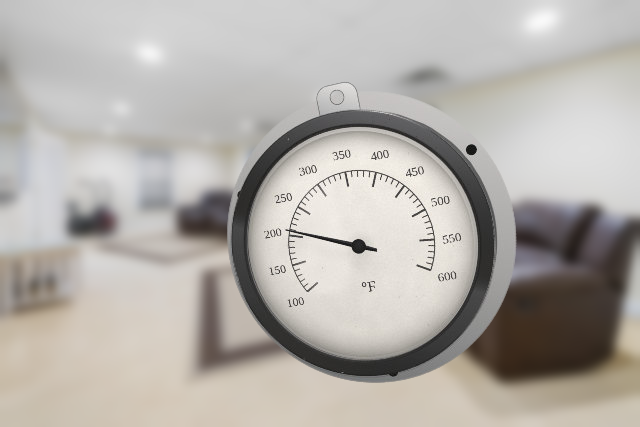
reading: °F 210
